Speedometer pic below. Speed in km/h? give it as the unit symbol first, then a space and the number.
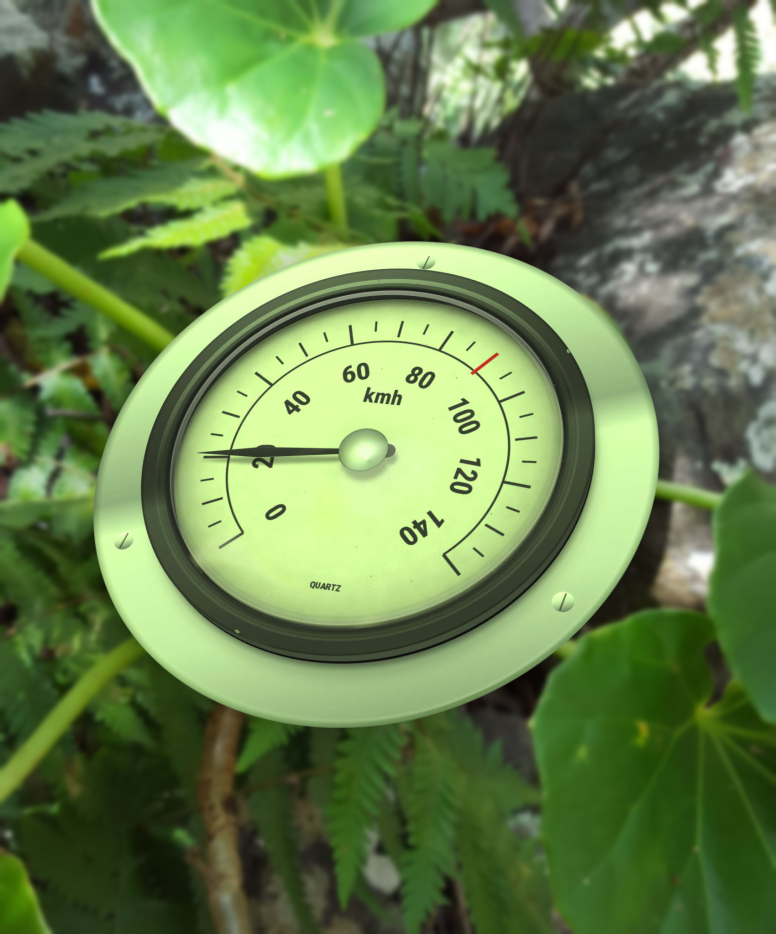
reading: km/h 20
